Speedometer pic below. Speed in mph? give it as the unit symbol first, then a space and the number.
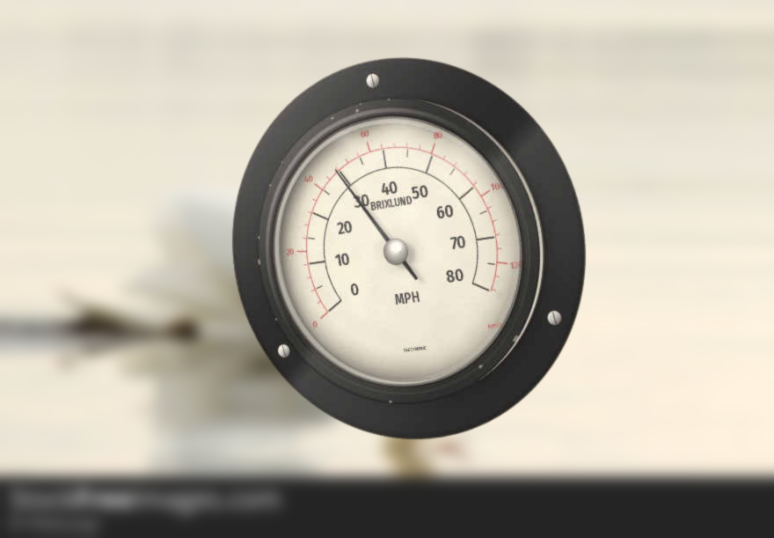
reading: mph 30
